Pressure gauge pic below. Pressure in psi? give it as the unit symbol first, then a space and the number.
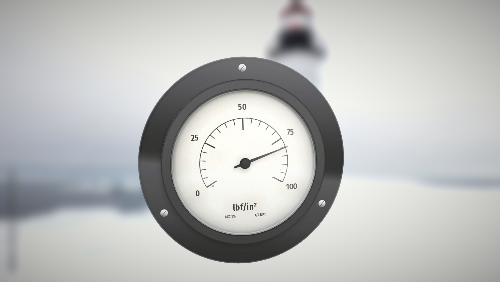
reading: psi 80
